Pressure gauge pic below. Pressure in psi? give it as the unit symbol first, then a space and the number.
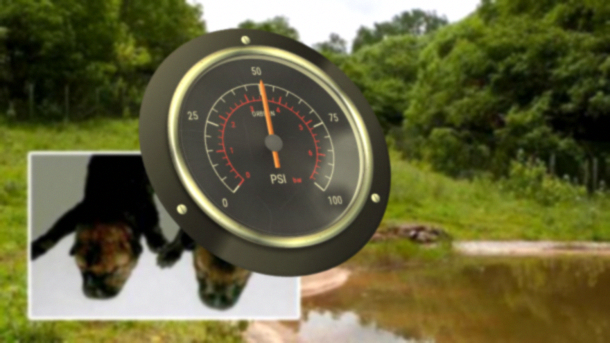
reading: psi 50
